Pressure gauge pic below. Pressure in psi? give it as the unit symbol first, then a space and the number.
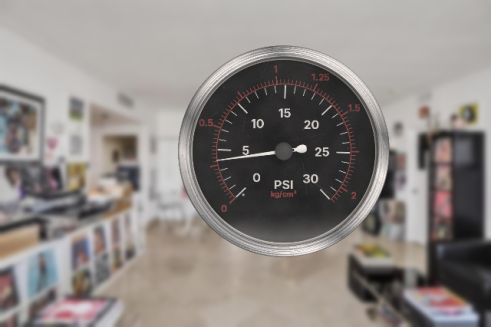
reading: psi 4
